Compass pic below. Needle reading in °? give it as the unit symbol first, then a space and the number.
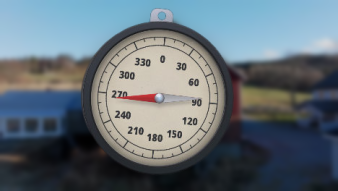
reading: ° 265
